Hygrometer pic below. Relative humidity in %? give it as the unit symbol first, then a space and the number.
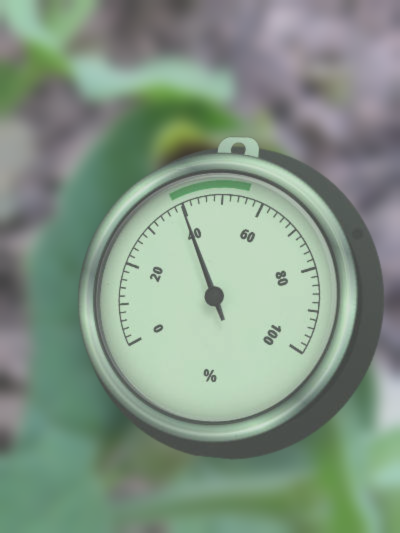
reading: % 40
